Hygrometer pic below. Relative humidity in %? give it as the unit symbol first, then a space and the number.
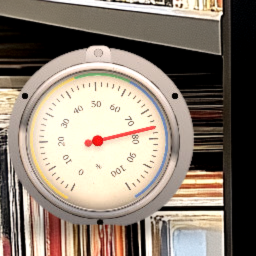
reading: % 76
